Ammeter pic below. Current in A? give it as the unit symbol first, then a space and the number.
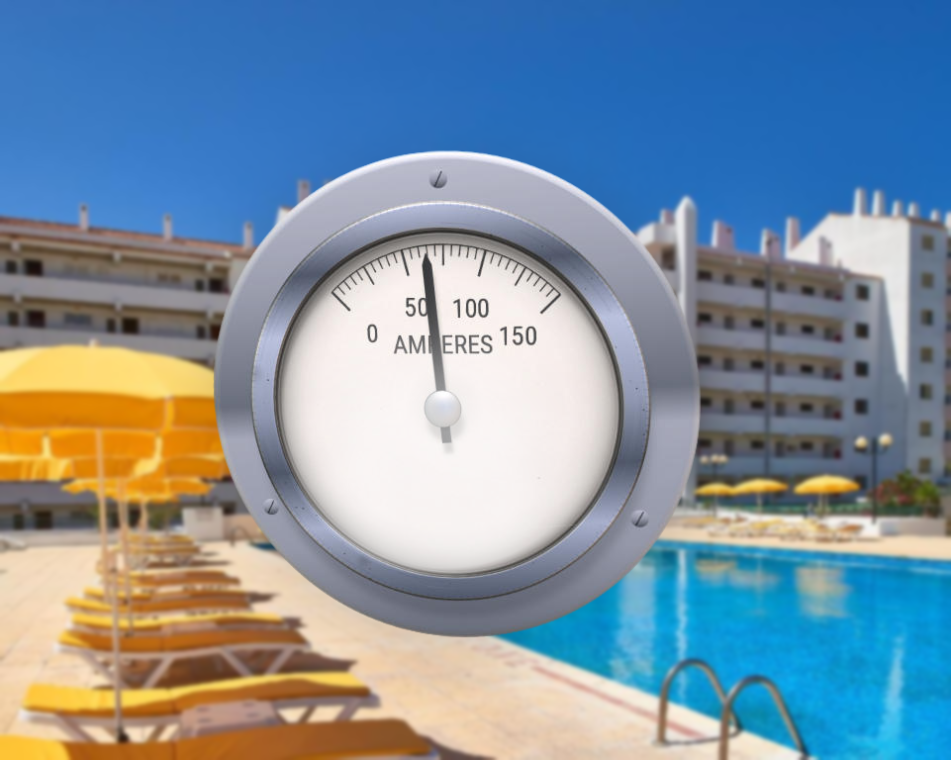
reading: A 65
